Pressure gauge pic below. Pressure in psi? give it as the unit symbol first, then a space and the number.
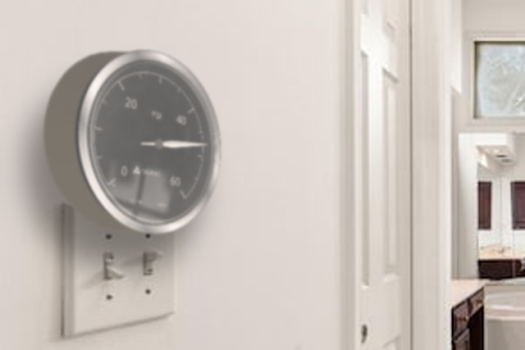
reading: psi 47.5
